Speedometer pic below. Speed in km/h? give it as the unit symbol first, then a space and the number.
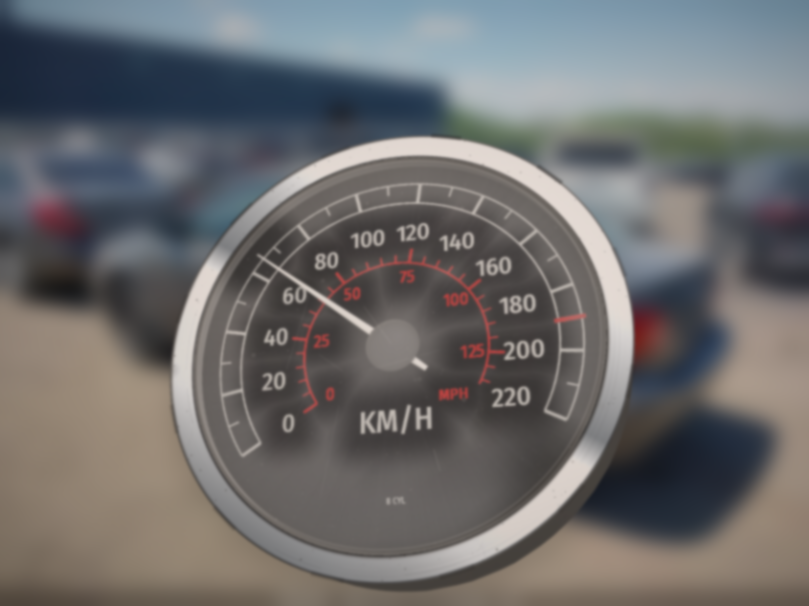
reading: km/h 65
